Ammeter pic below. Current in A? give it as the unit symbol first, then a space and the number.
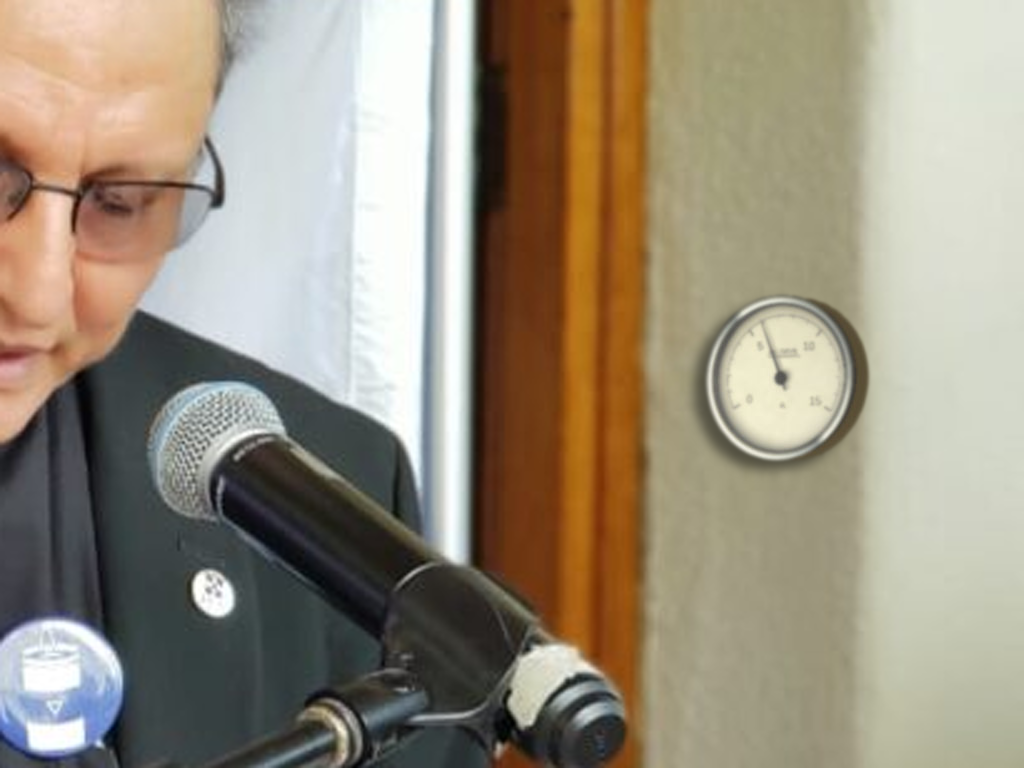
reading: A 6
